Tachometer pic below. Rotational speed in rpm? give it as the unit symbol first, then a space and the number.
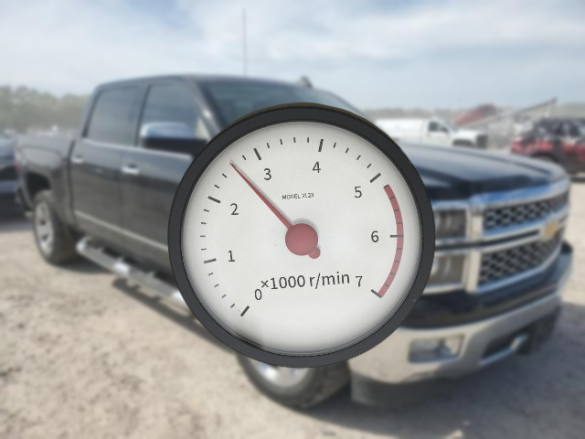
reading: rpm 2600
